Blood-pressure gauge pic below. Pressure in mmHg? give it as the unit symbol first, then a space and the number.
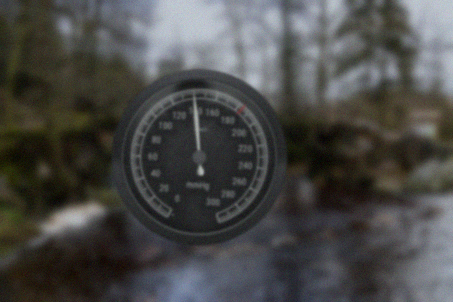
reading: mmHg 140
